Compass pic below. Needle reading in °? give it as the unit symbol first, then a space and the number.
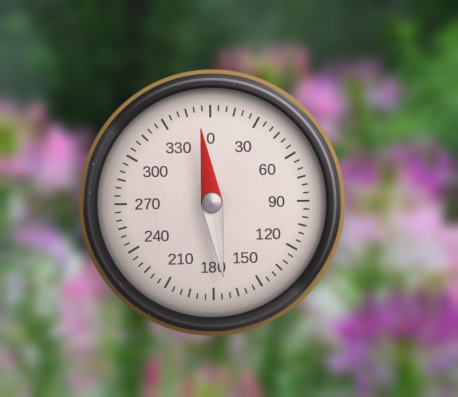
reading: ° 352.5
